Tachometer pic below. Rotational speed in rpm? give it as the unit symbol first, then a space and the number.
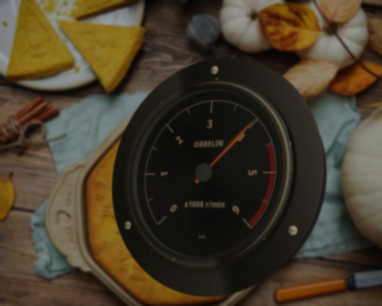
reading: rpm 4000
